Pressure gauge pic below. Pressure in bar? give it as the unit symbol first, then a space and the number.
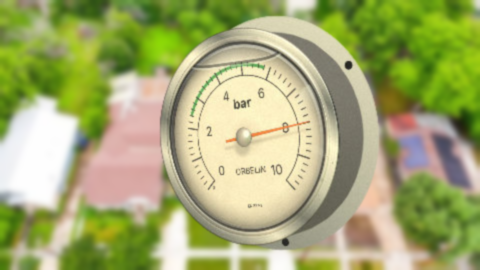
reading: bar 8
